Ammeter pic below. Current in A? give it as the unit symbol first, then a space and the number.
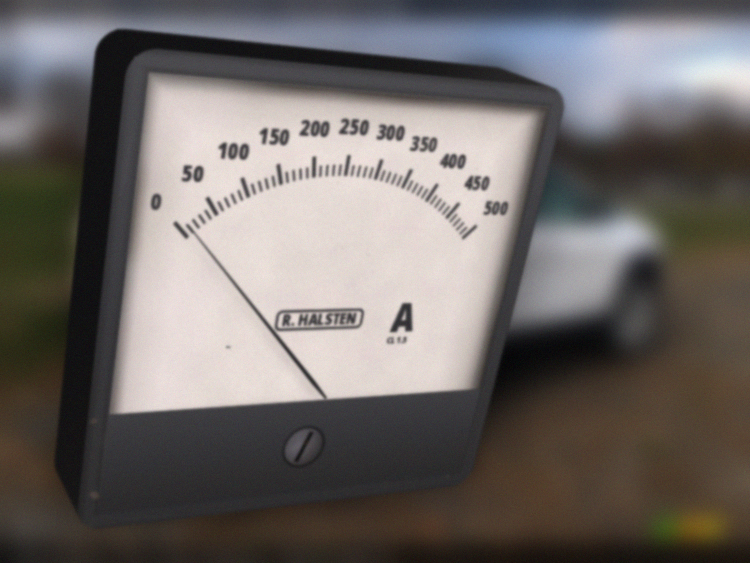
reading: A 10
